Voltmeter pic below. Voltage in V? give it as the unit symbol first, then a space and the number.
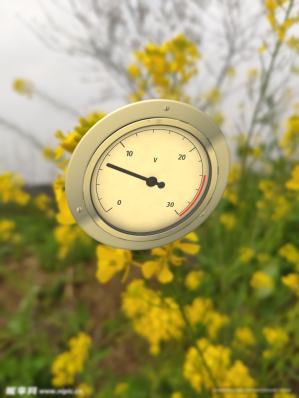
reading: V 7
